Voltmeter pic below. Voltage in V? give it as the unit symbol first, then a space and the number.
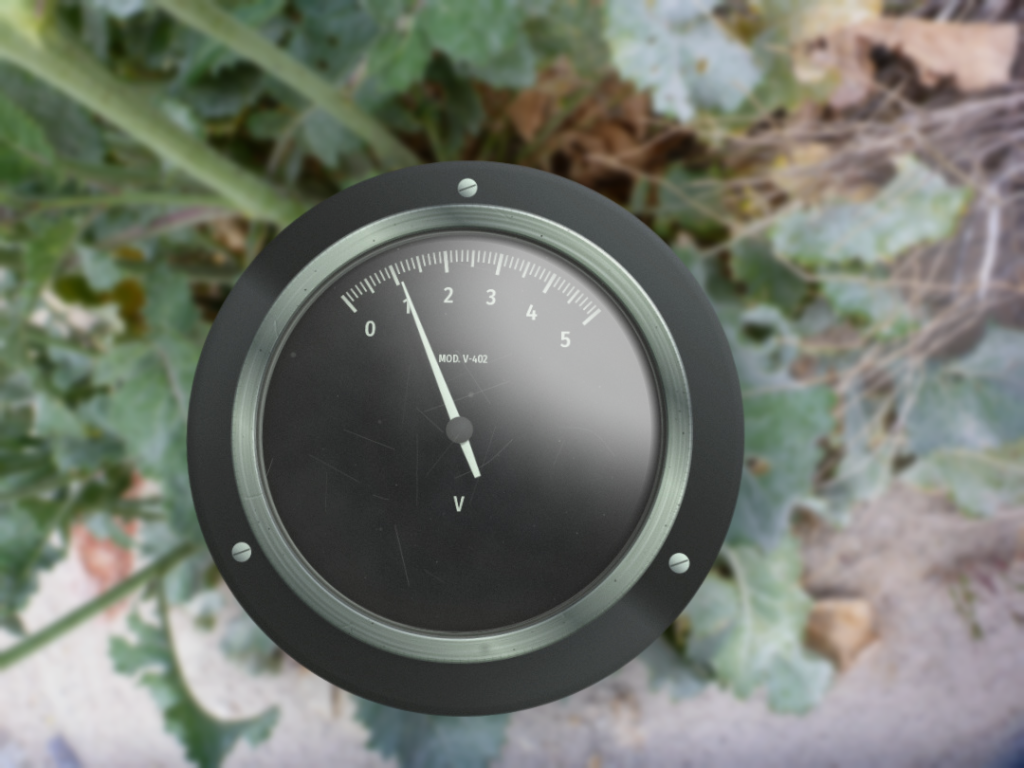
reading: V 1.1
